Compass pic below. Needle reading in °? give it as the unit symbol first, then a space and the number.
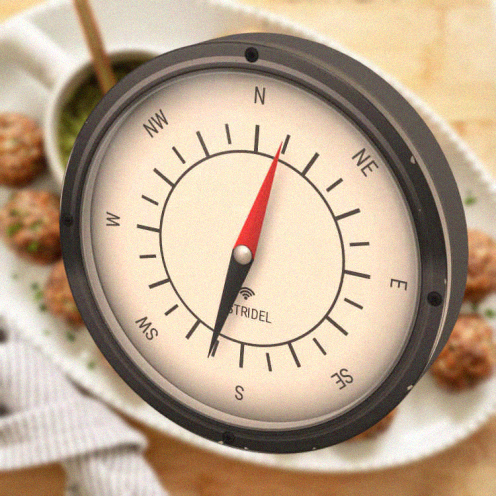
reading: ° 15
